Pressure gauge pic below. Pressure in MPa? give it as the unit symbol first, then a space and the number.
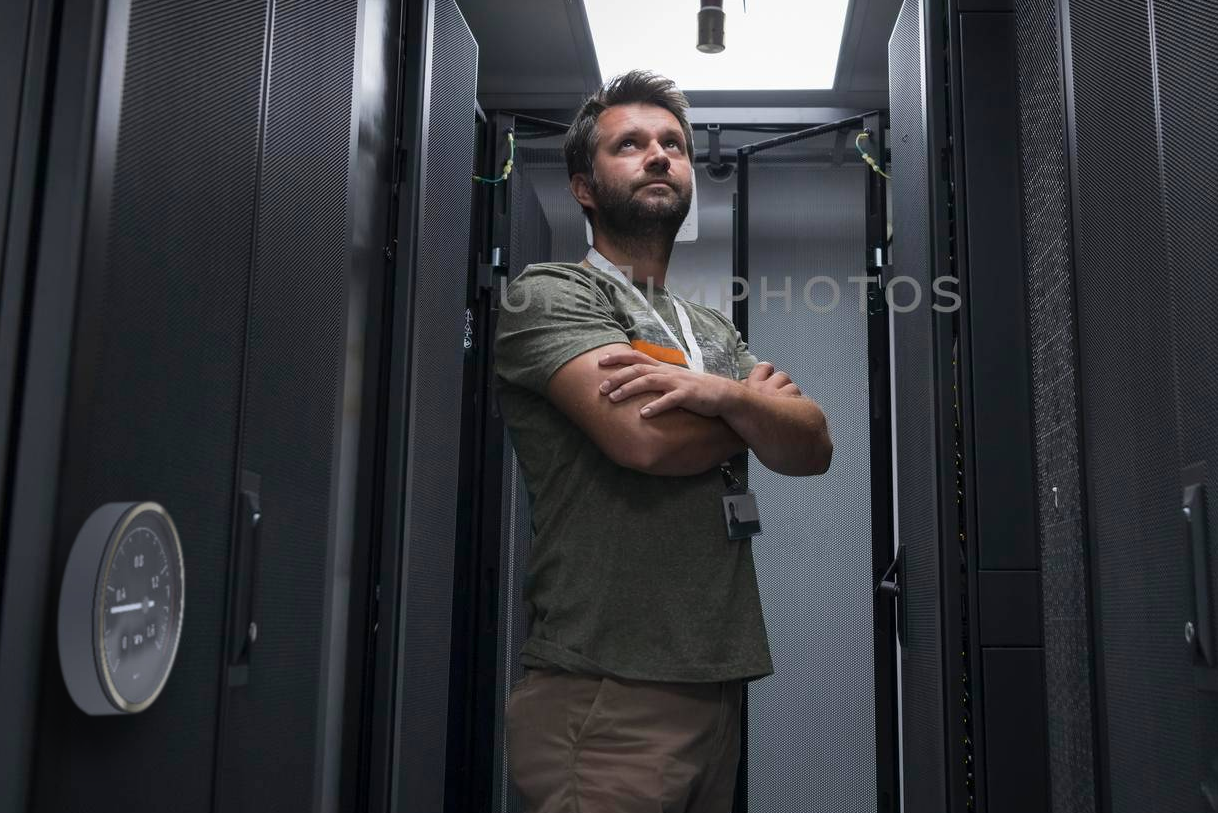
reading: MPa 0.3
